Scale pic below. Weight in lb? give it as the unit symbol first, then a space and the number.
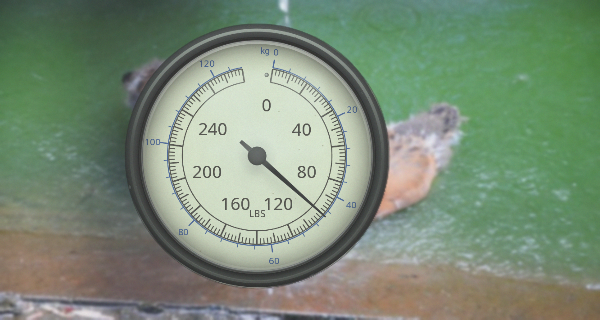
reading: lb 100
